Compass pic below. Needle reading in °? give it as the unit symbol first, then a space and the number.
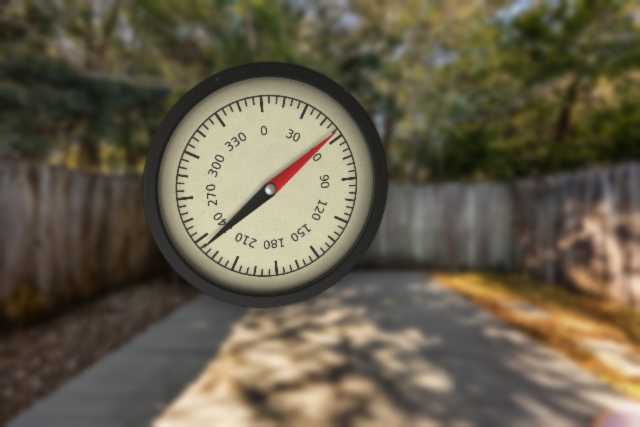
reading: ° 55
